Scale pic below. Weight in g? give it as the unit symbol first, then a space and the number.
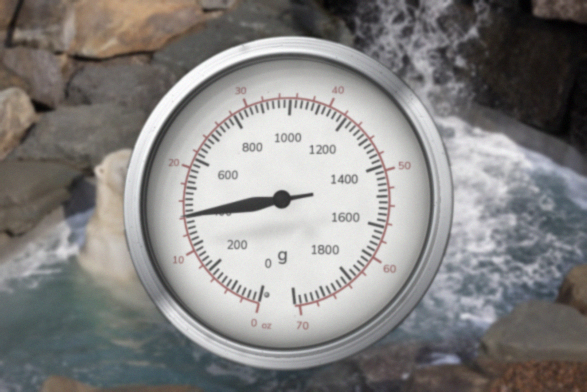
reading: g 400
